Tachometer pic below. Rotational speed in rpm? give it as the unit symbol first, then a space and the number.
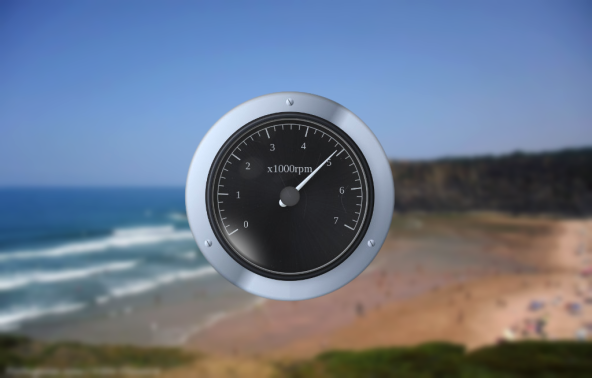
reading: rpm 4900
